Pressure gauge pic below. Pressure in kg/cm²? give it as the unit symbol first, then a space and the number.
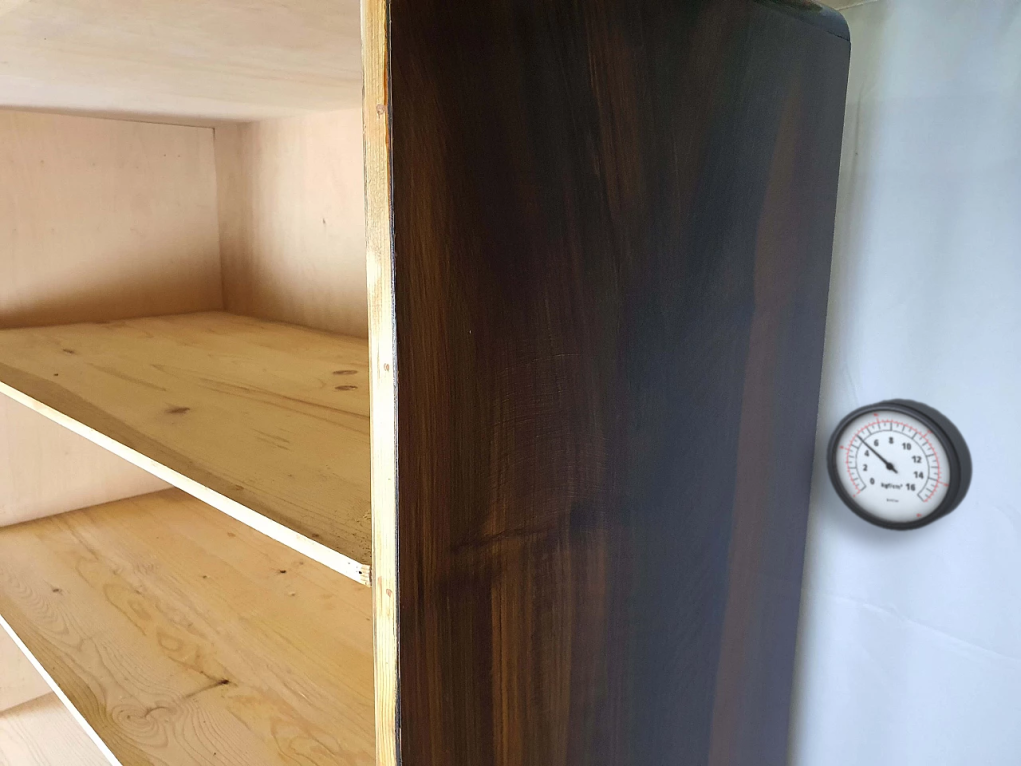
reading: kg/cm² 5
